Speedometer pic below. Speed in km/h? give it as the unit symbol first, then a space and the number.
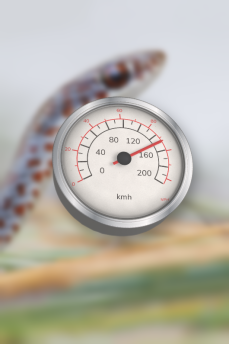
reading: km/h 150
